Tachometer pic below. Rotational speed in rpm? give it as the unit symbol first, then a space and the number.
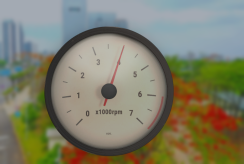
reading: rpm 4000
